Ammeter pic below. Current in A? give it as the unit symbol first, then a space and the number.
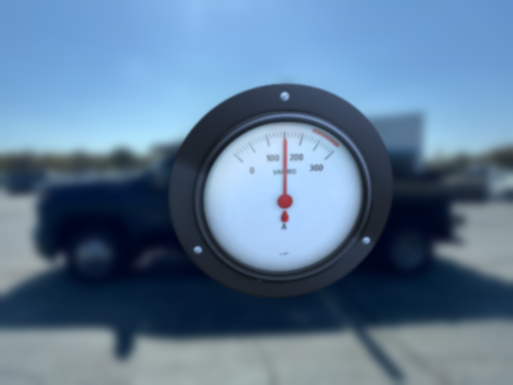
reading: A 150
